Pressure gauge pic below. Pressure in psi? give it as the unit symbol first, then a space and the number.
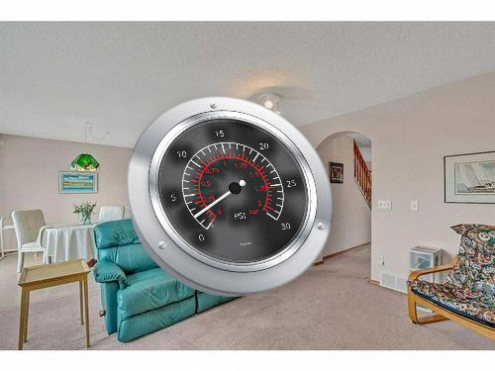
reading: psi 2
